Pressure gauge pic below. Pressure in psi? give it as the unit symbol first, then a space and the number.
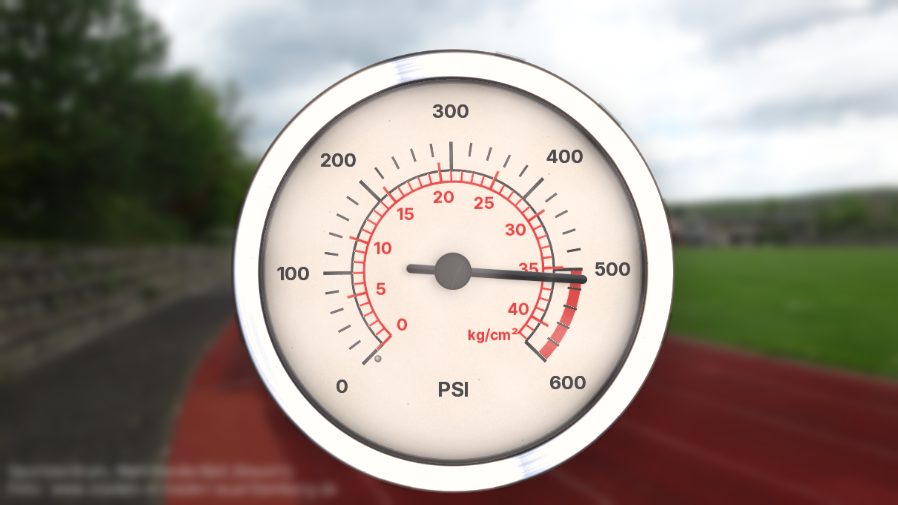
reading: psi 510
